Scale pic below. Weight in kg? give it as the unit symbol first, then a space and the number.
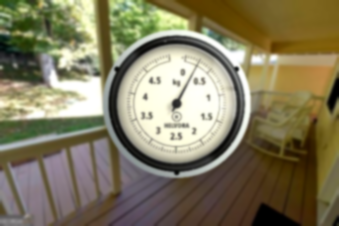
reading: kg 0.25
